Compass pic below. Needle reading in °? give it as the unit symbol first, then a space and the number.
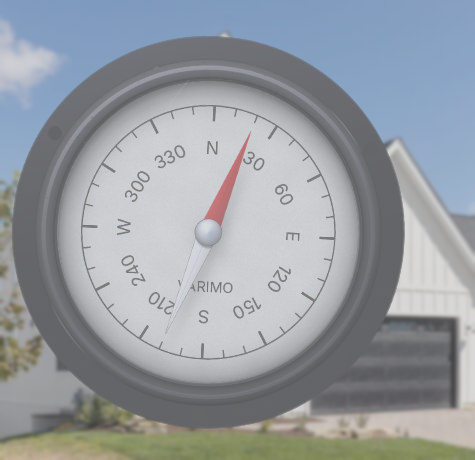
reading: ° 20
